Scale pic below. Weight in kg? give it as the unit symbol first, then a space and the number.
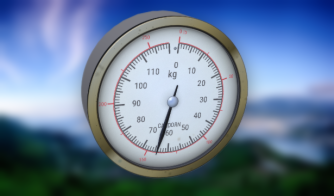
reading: kg 65
